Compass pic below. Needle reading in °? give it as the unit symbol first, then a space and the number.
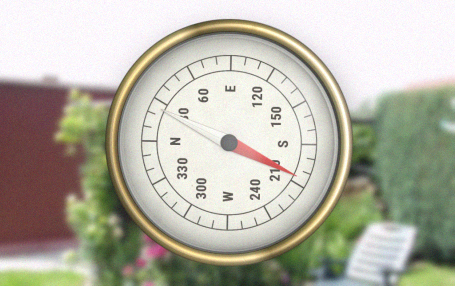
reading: ° 205
